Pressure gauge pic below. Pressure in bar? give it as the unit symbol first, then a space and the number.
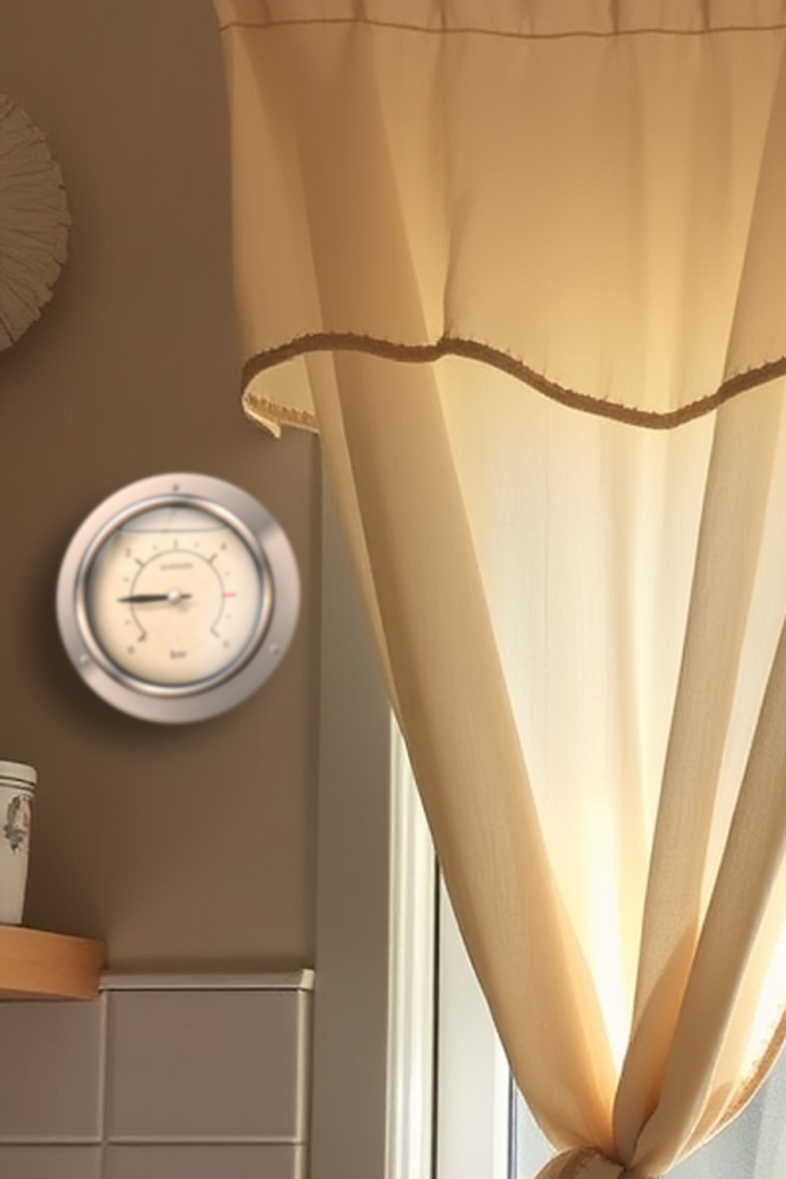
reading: bar 1
